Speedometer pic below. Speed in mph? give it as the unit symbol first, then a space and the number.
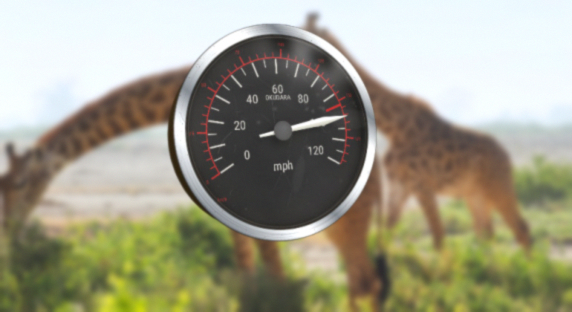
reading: mph 100
